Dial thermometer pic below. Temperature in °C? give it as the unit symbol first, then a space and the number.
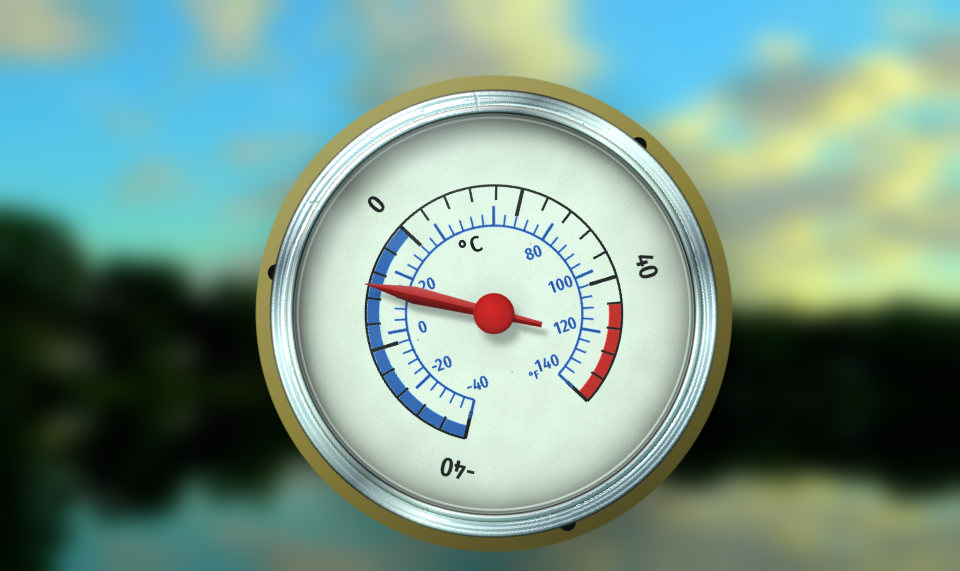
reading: °C -10
